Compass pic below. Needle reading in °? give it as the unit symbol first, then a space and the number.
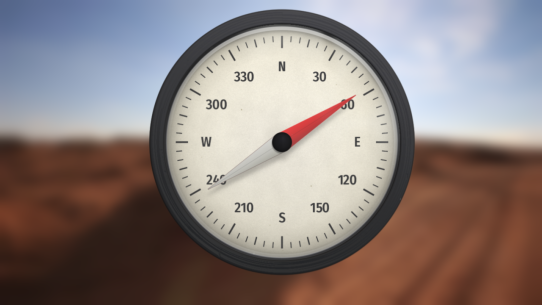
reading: ° 57.5
